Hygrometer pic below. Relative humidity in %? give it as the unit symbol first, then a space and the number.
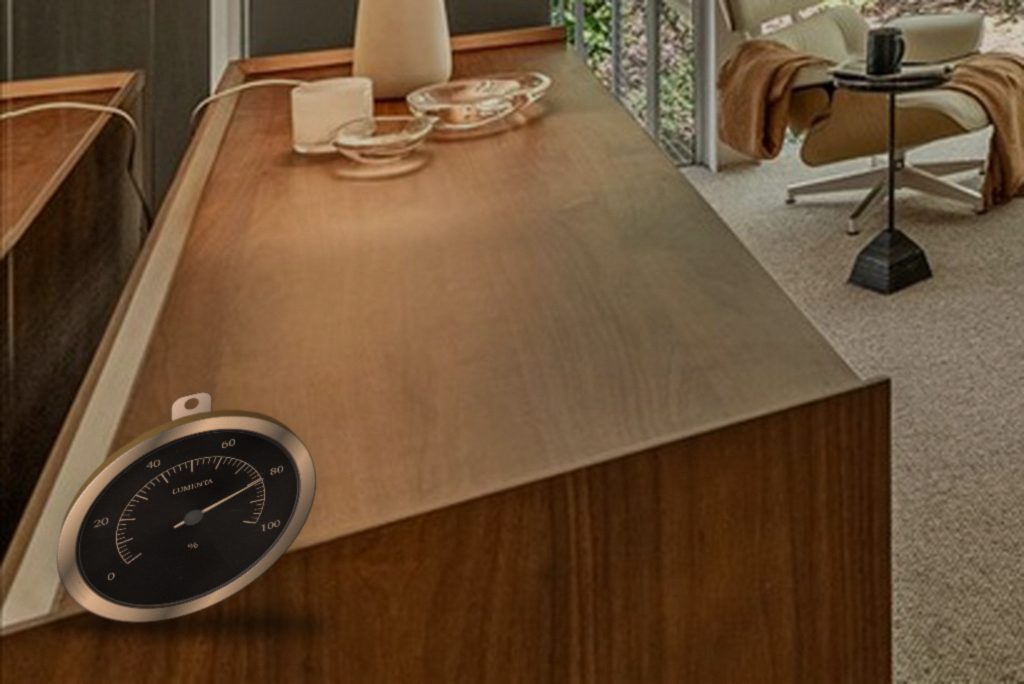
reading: % 80
